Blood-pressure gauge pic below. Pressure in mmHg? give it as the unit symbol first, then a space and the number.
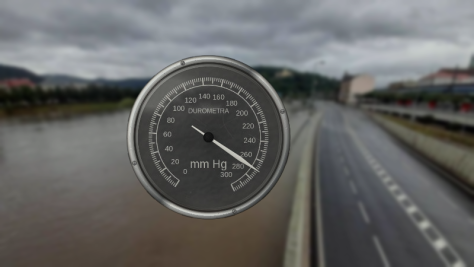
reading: mmHg 270
